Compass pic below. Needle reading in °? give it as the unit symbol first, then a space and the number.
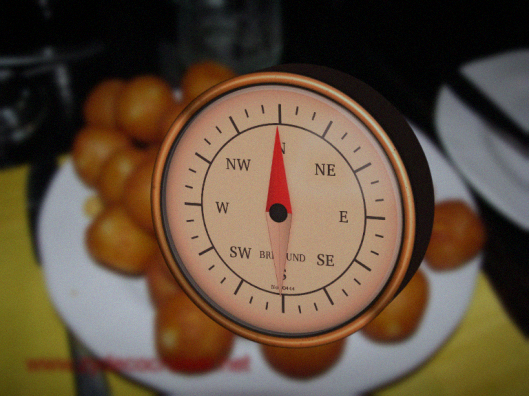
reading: ° 0
